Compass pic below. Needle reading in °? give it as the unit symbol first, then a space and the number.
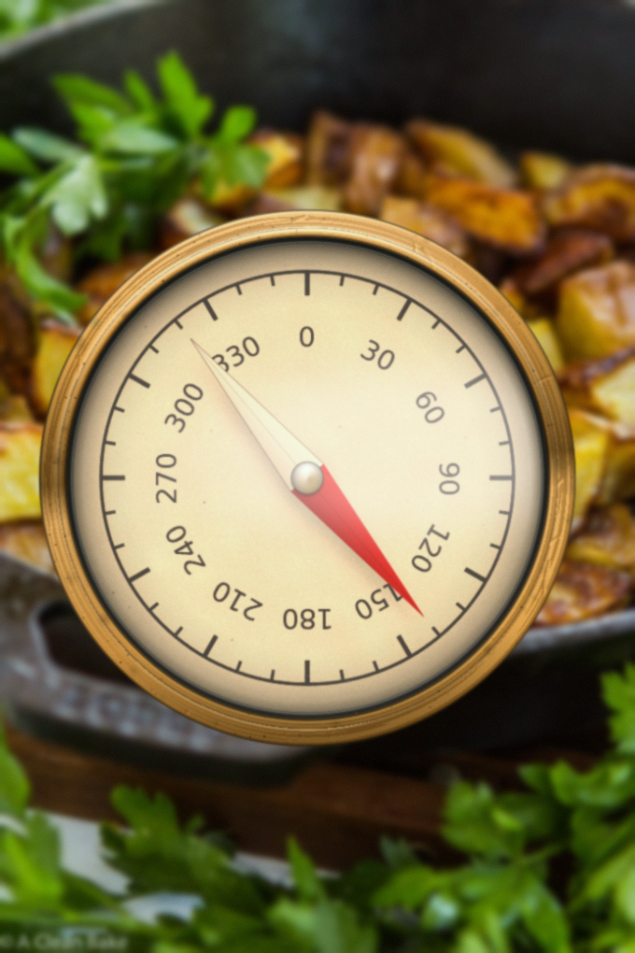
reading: ° 140
